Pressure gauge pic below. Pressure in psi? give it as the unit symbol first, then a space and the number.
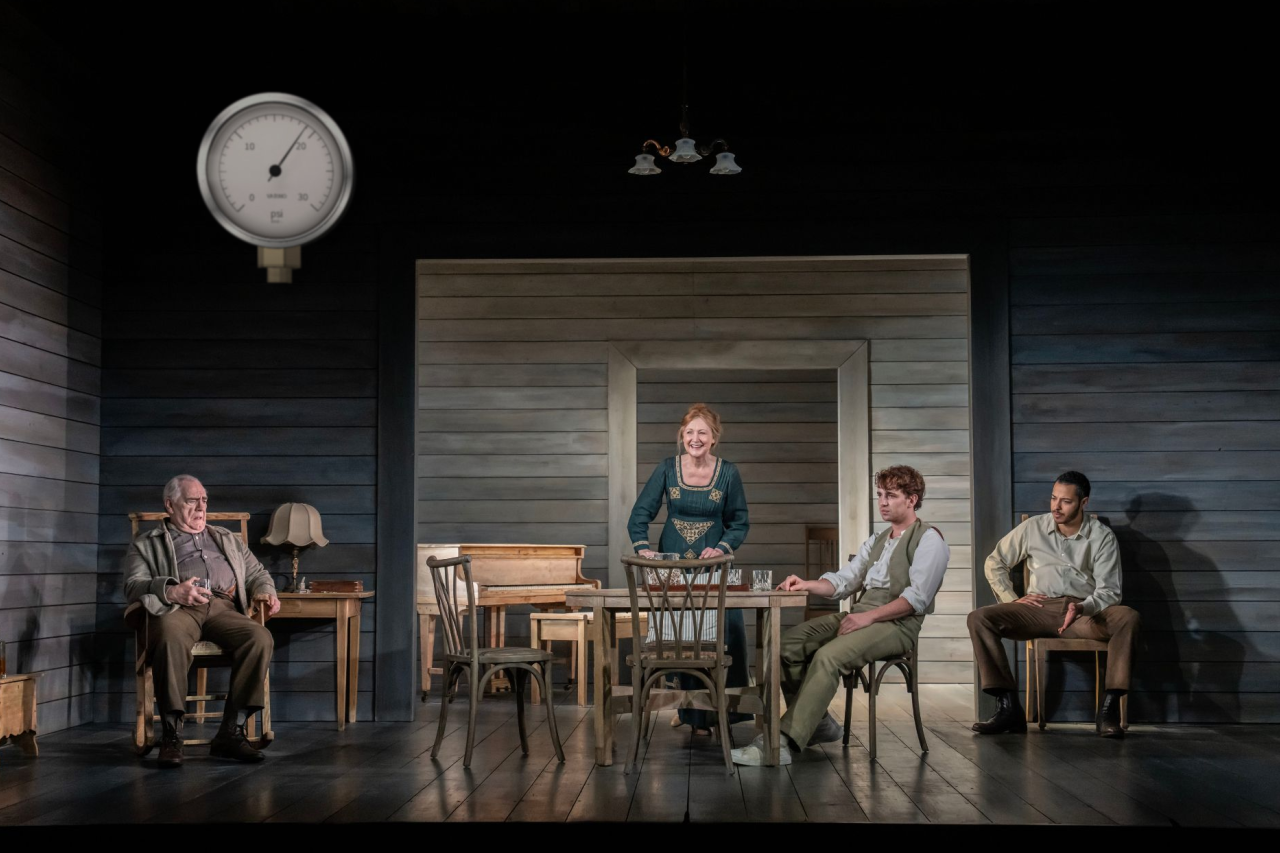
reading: psi 19
